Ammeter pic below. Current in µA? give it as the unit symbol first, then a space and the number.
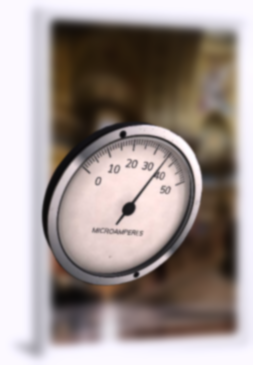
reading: µA 35
